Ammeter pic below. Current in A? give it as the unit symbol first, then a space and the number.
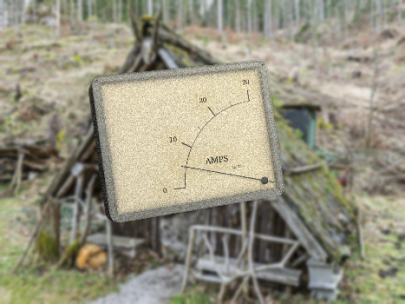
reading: A 5
